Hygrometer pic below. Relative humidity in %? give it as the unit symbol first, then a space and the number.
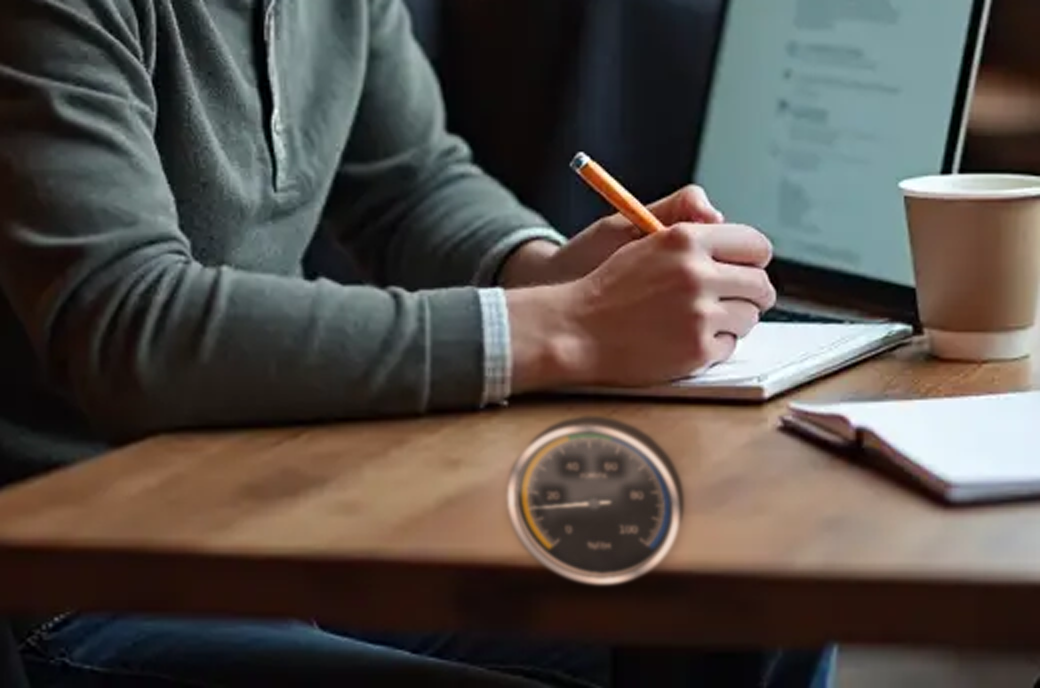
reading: % 15
